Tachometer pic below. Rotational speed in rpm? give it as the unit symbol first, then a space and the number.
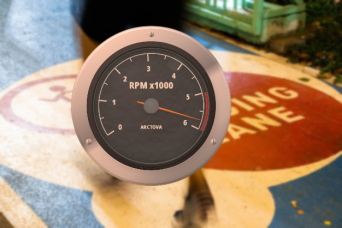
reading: rpm 5750
